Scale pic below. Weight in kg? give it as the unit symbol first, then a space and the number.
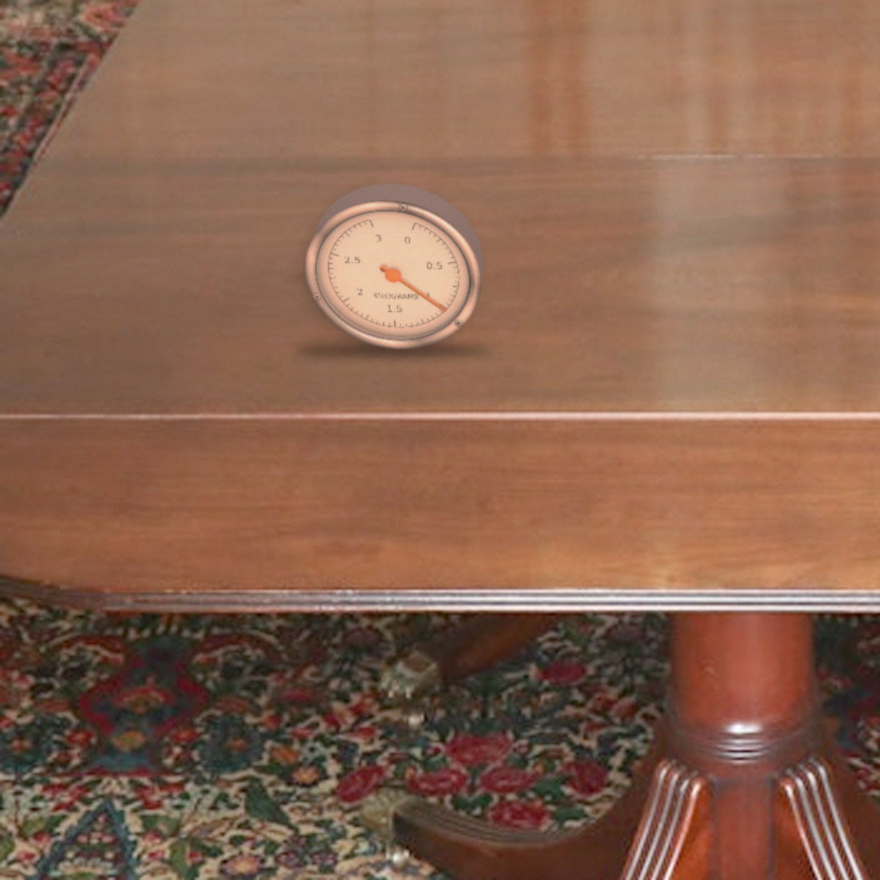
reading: kg 1
